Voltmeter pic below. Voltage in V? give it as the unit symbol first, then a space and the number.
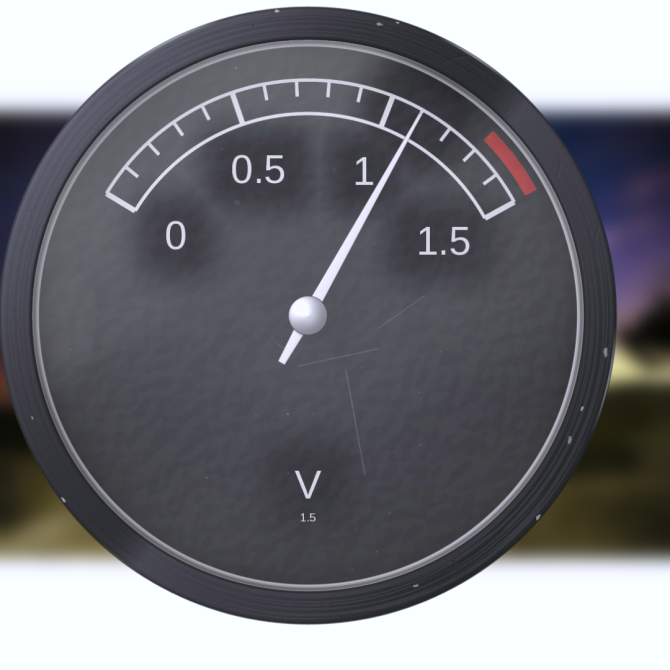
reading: V 1.1
